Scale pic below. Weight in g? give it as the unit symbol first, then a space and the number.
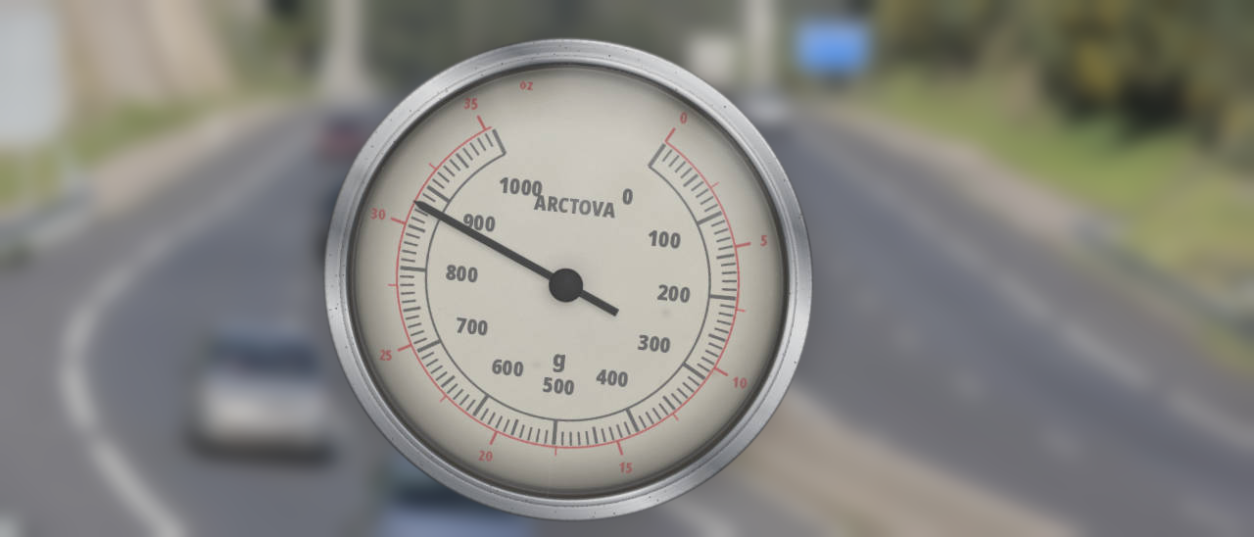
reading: g 880
